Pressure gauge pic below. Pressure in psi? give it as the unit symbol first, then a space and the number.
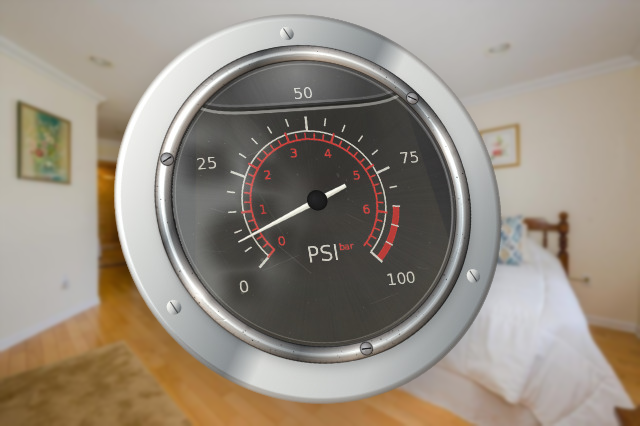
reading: psi 7.5
